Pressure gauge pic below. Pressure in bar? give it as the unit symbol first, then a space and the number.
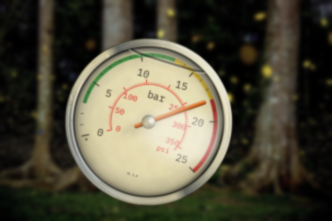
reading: bar 18
